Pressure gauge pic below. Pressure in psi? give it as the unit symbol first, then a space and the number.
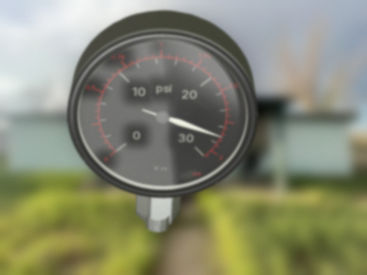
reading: psi 27
